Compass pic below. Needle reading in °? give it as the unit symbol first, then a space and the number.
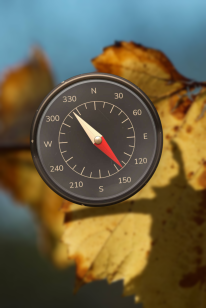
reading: ° 142.5
